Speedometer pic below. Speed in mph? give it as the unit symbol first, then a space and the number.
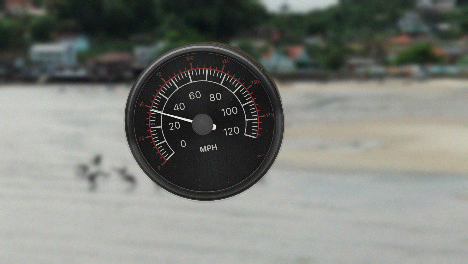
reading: mph 30
